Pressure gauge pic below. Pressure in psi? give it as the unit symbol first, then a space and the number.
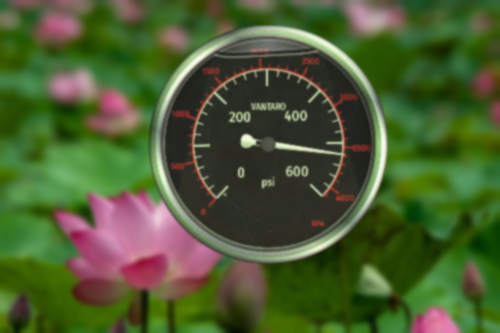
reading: psi 520
